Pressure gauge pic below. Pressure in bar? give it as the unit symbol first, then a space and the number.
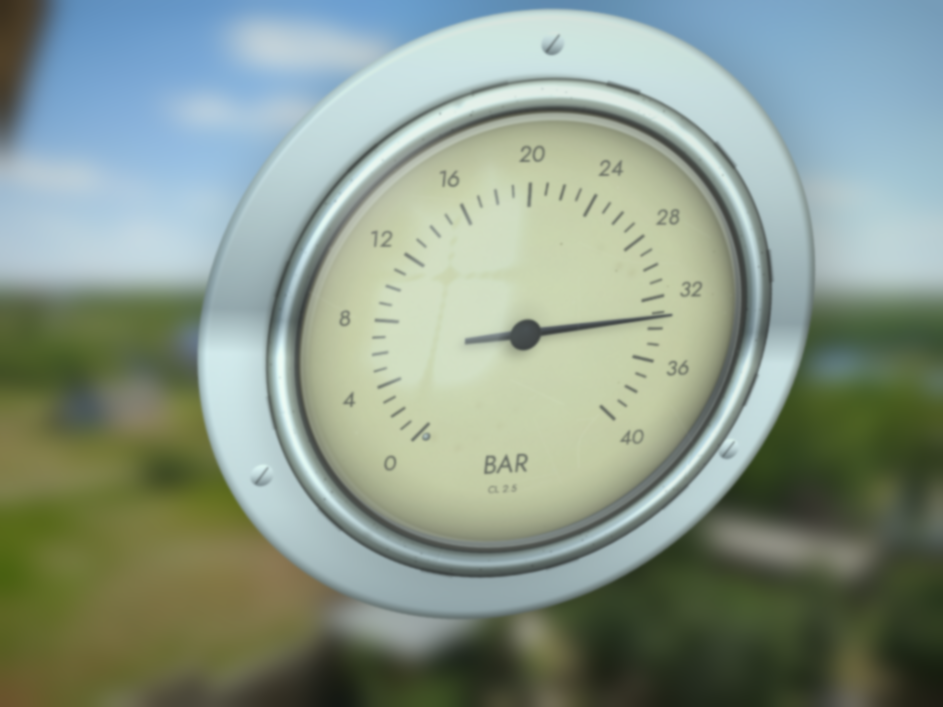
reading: bar 33
